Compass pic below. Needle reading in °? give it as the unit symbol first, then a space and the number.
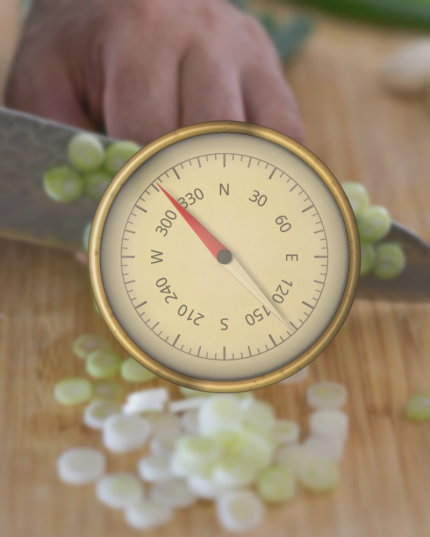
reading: ° 317.5
